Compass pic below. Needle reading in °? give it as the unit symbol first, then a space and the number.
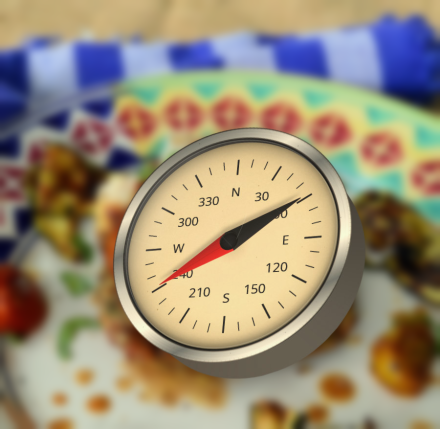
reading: ° 240
